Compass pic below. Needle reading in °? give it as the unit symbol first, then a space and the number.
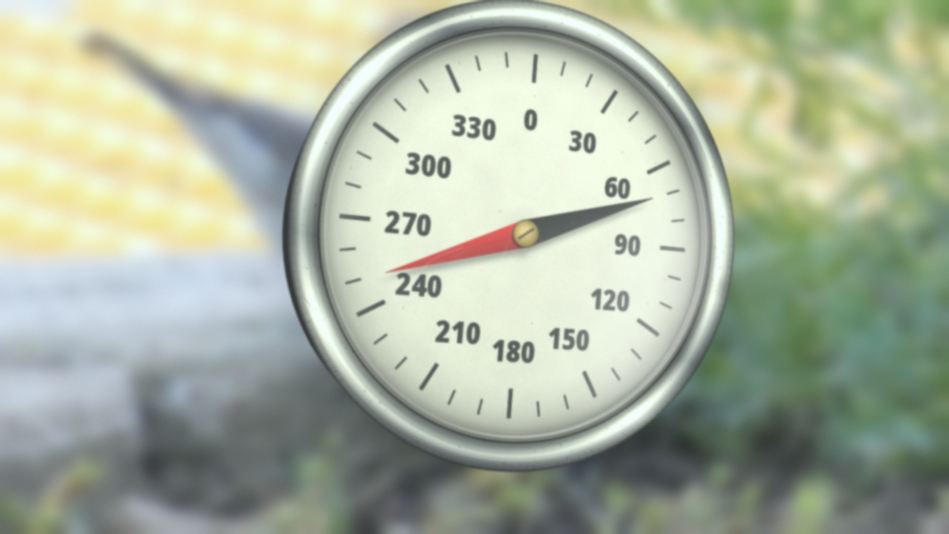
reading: ° 250
